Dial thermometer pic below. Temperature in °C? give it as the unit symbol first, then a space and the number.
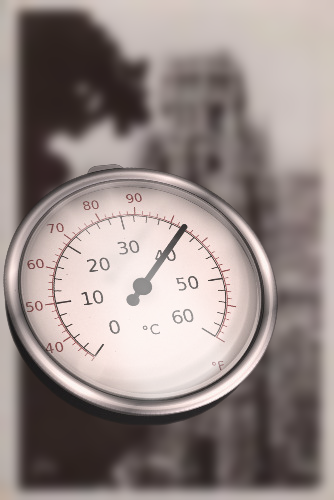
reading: °C 40
